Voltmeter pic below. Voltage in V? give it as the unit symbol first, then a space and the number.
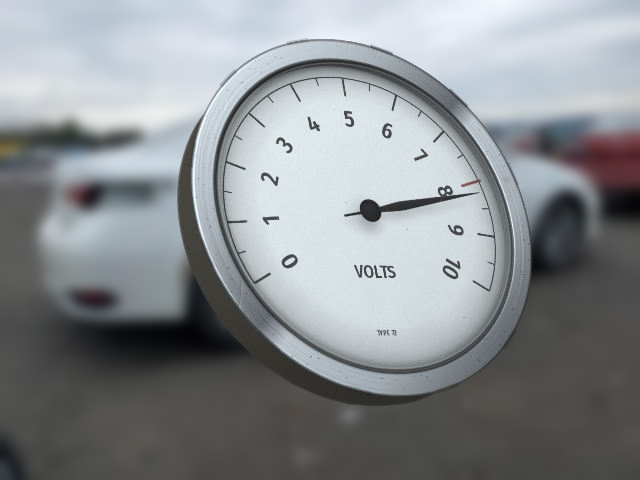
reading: V 8.25
